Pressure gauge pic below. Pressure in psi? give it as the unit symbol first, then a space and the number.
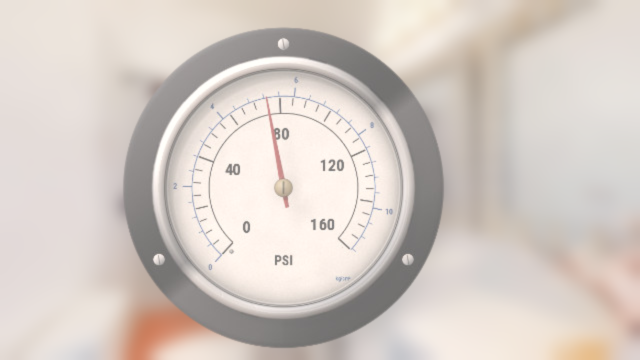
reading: psi 75
